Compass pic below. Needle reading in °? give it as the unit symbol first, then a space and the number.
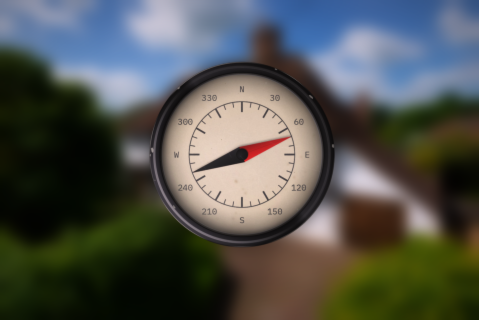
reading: ° 70
